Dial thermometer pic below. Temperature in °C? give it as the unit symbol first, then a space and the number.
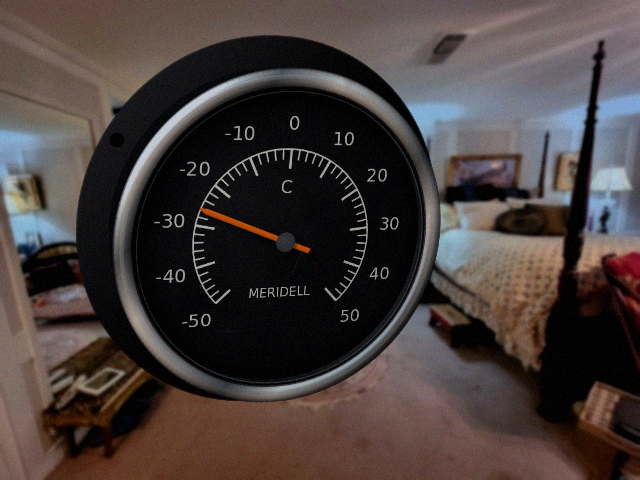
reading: °C -26
